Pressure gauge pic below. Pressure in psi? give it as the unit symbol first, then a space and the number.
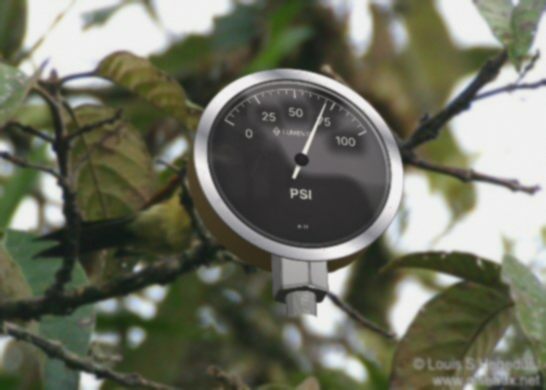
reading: psi 70
